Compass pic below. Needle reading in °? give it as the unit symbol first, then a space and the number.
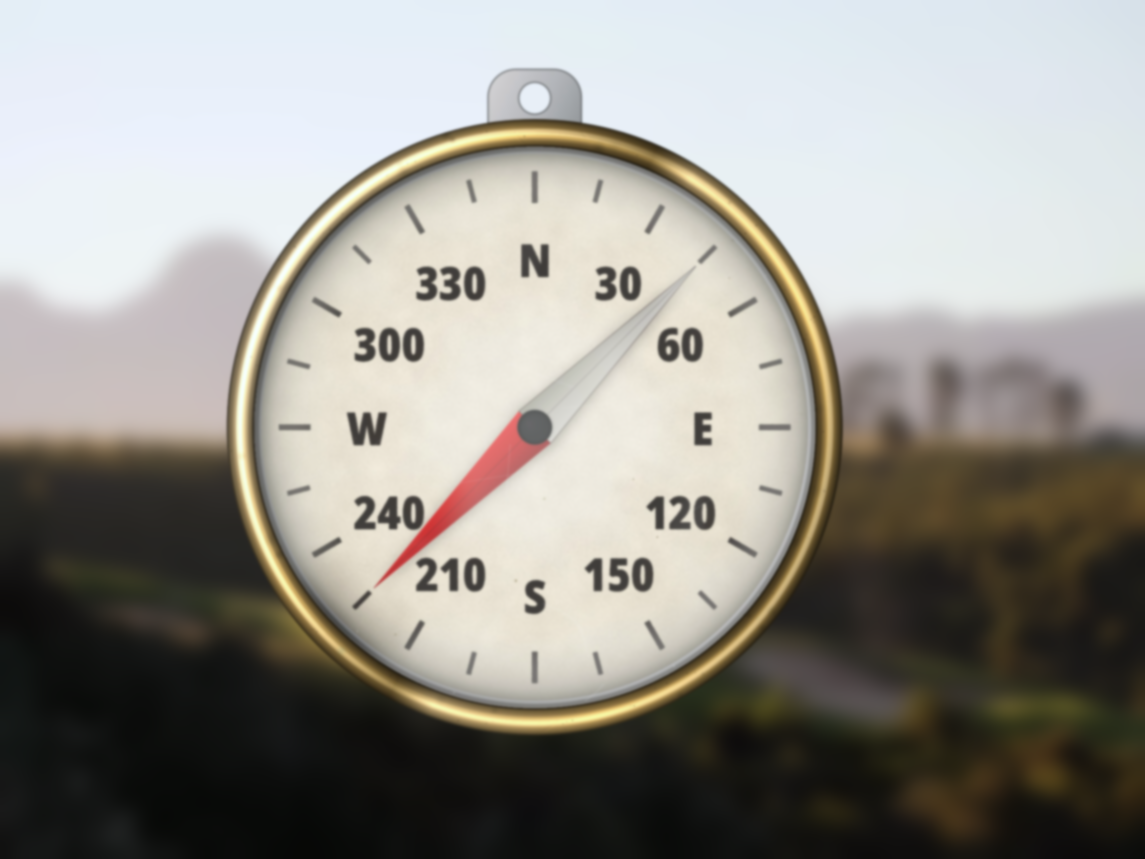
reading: ° 225
